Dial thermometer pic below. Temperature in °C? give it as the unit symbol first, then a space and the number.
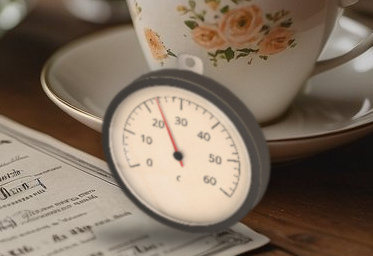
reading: °C 24
